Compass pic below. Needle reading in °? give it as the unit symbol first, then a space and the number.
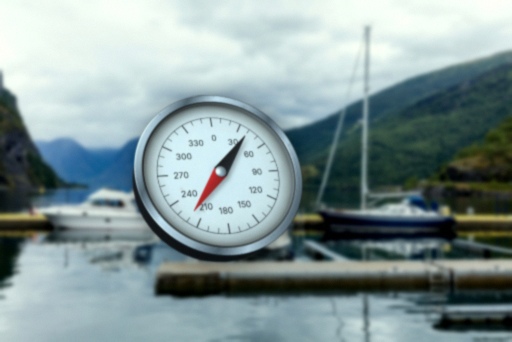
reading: ° 220
